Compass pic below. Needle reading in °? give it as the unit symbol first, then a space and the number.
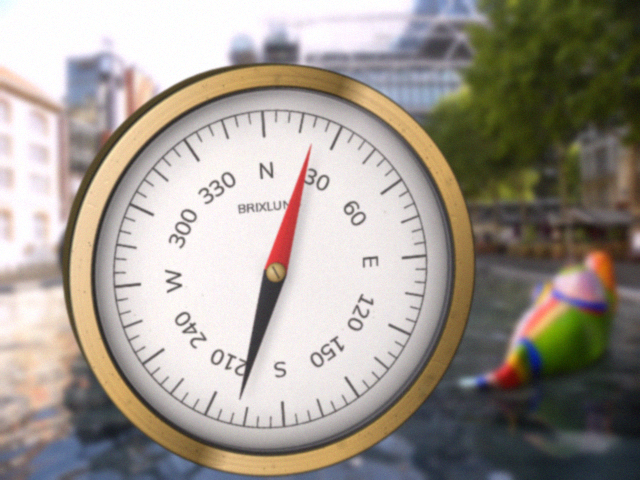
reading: ° 20
